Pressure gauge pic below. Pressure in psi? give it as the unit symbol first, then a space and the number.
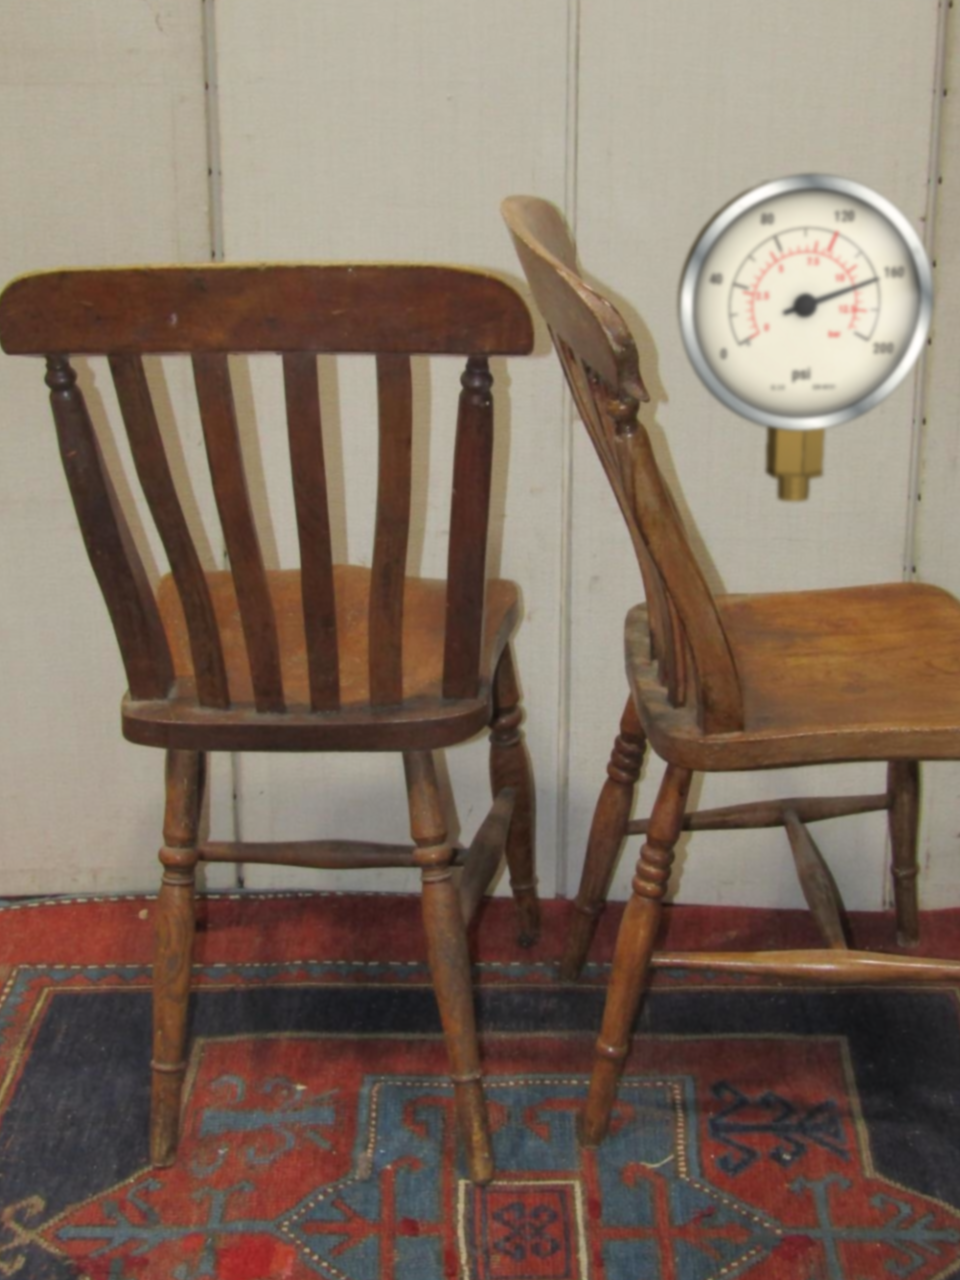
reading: psi 160
